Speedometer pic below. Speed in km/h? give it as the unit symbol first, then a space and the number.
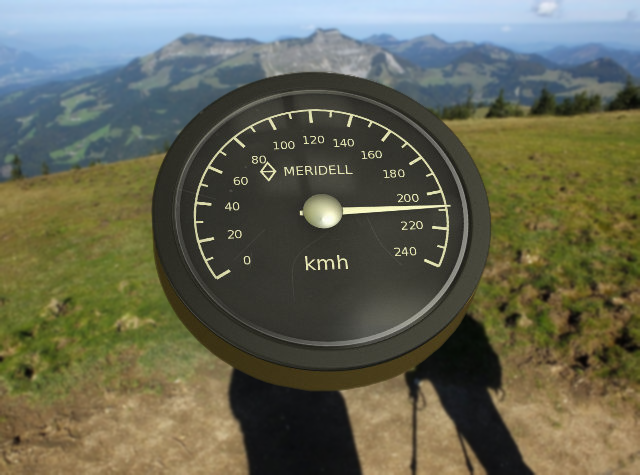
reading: km/h 210
